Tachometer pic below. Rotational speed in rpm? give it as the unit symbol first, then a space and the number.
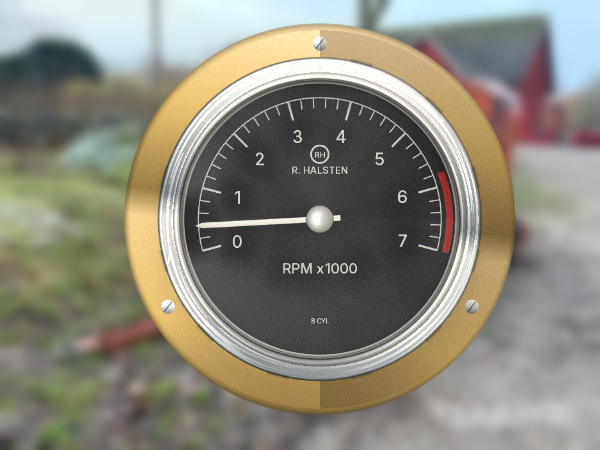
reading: rpm 400
